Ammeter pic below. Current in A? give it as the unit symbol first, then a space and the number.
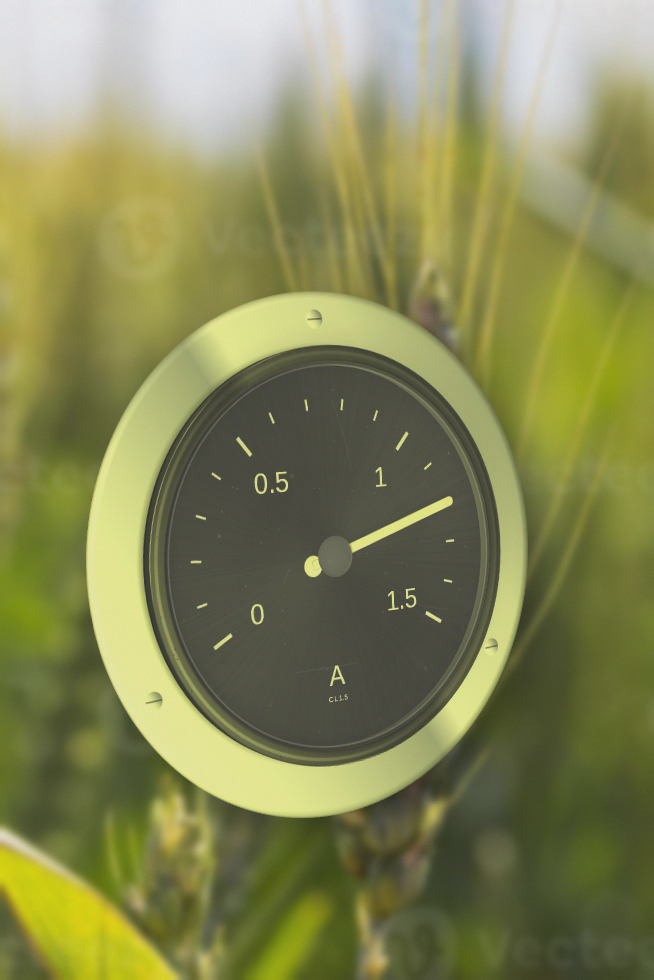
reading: A 1.2
